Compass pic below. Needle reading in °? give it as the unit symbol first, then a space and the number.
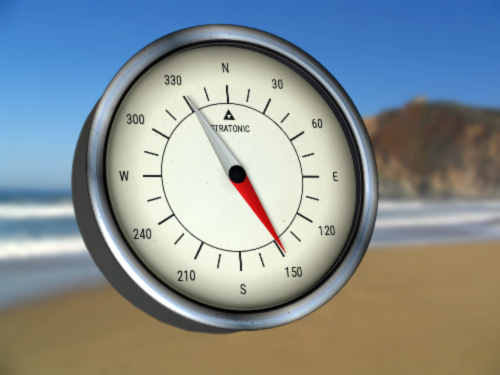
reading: ° 150
